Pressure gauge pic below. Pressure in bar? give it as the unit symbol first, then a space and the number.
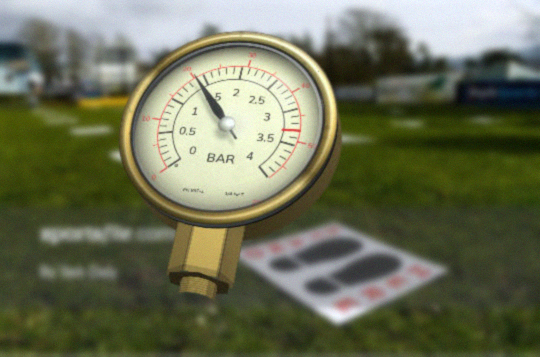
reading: bar 1.4
